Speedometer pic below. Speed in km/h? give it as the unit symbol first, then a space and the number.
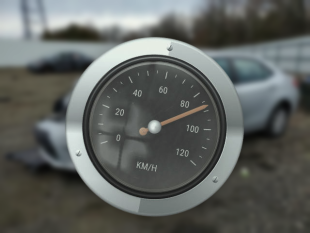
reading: km/h 87.5
